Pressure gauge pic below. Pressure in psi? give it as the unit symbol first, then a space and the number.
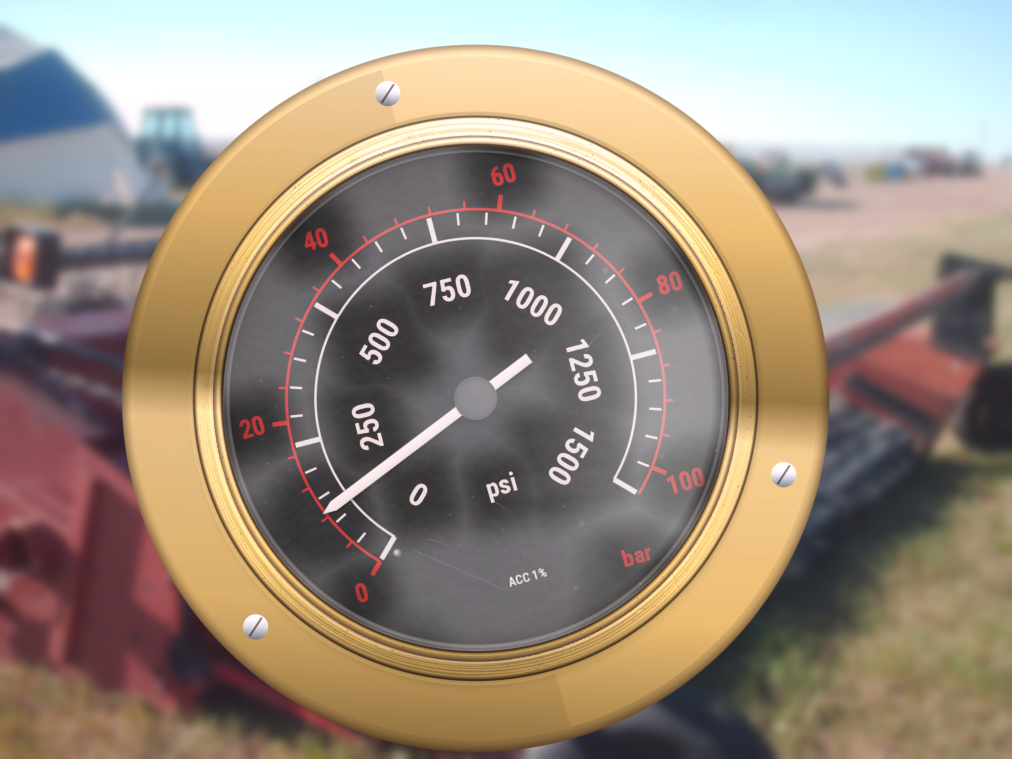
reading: psi 125
